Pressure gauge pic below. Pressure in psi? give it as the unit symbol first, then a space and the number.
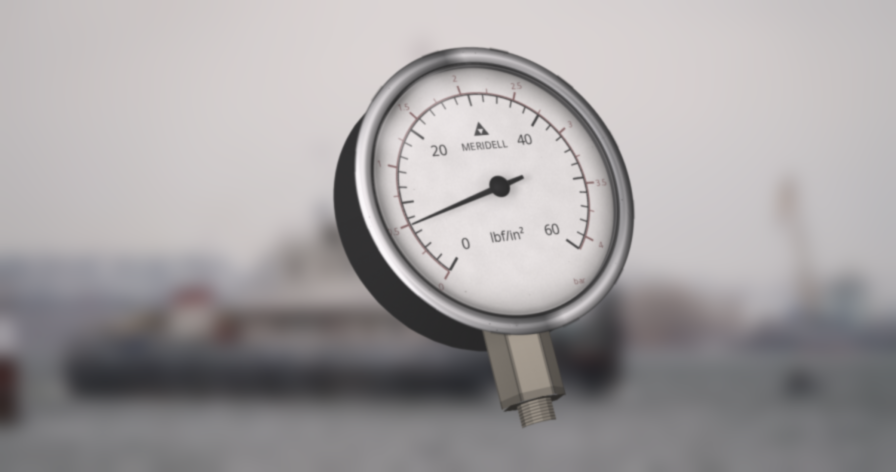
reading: psi 7
